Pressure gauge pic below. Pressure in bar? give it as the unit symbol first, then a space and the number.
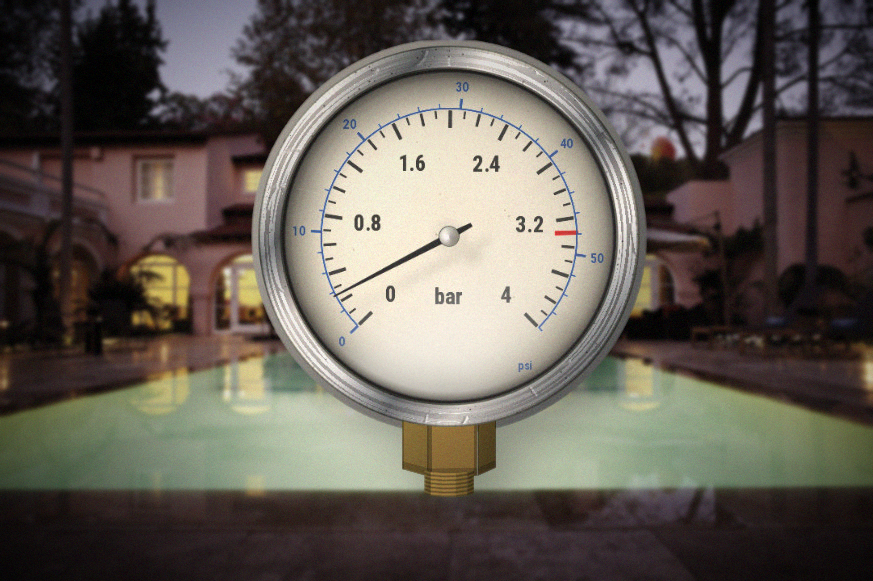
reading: bar 0.25
